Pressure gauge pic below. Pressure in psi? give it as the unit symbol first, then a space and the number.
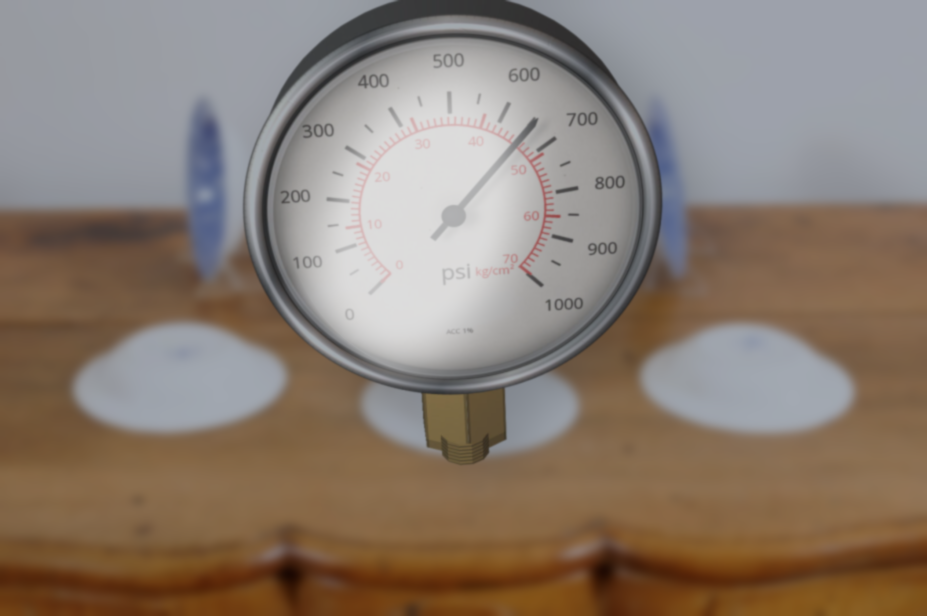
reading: psi 650
